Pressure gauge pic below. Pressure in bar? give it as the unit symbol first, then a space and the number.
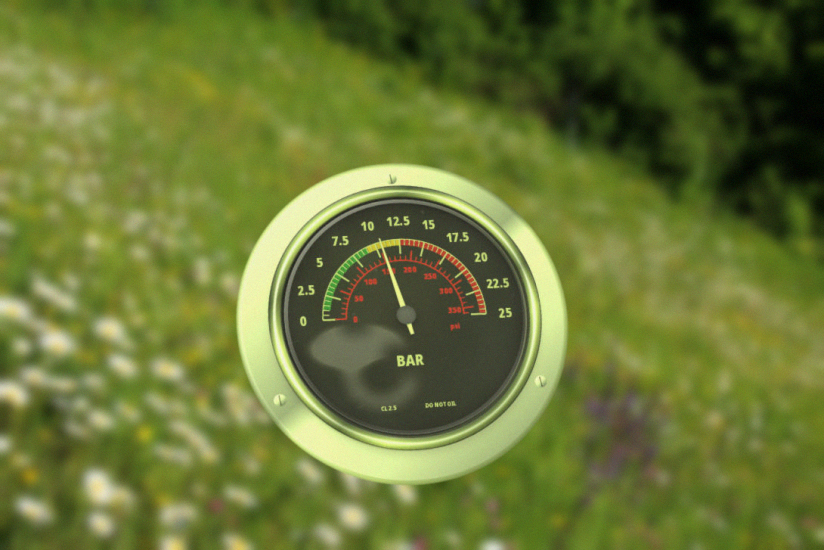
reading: bar 10.5
